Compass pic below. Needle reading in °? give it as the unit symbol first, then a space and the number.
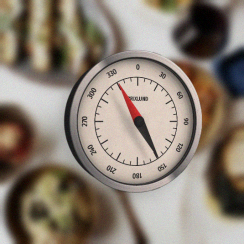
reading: ° 330
